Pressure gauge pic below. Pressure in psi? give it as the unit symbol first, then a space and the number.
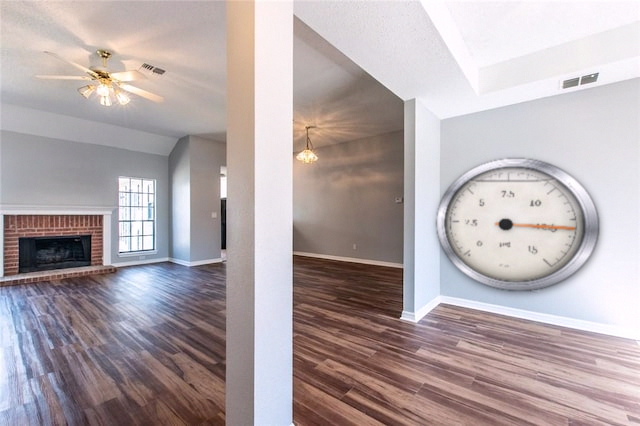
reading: psi 12.5
